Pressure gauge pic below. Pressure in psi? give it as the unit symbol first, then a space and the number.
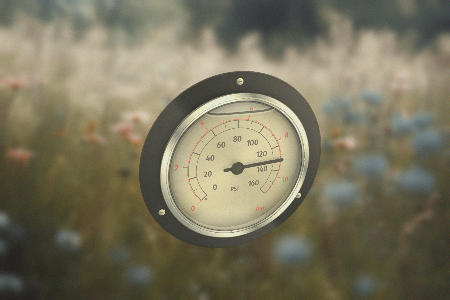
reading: psi 130
